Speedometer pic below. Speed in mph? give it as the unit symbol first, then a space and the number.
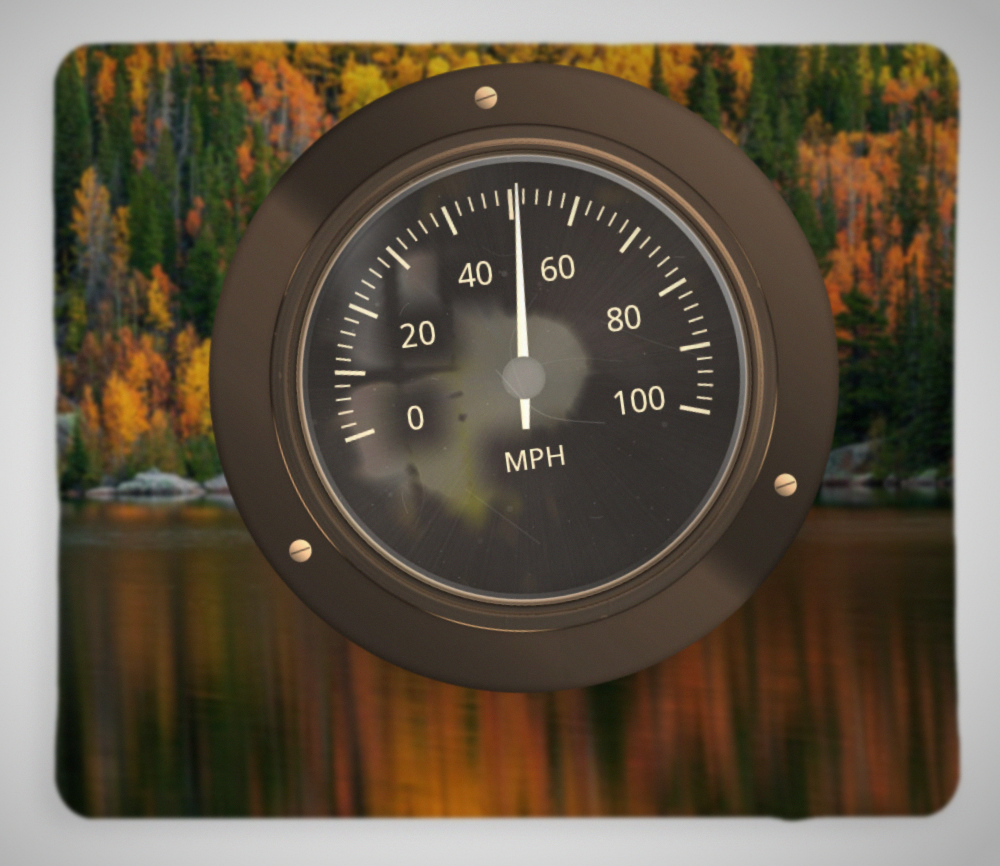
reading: mph 51
